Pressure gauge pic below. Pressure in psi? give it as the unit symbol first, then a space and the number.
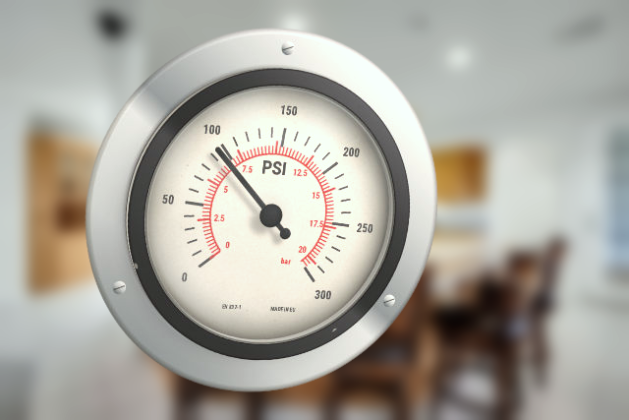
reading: psi 95
